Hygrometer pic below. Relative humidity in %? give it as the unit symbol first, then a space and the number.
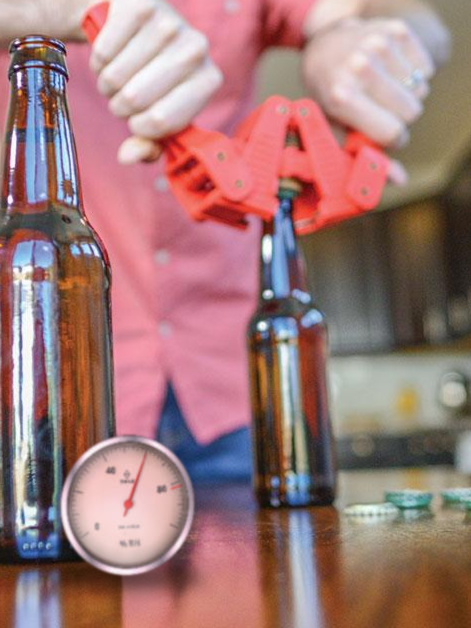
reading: % 60
